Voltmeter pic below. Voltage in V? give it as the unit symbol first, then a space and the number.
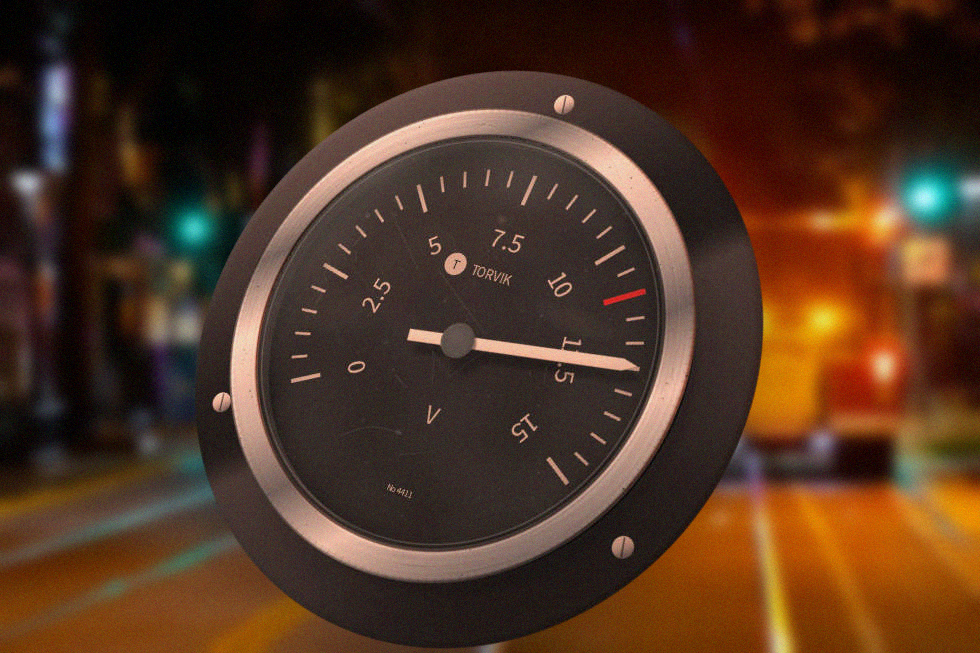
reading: V 12.5
